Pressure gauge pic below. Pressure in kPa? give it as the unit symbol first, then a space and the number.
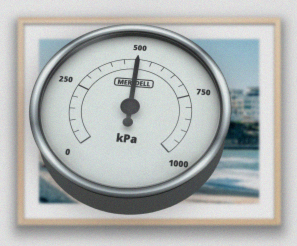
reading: kPa 500
